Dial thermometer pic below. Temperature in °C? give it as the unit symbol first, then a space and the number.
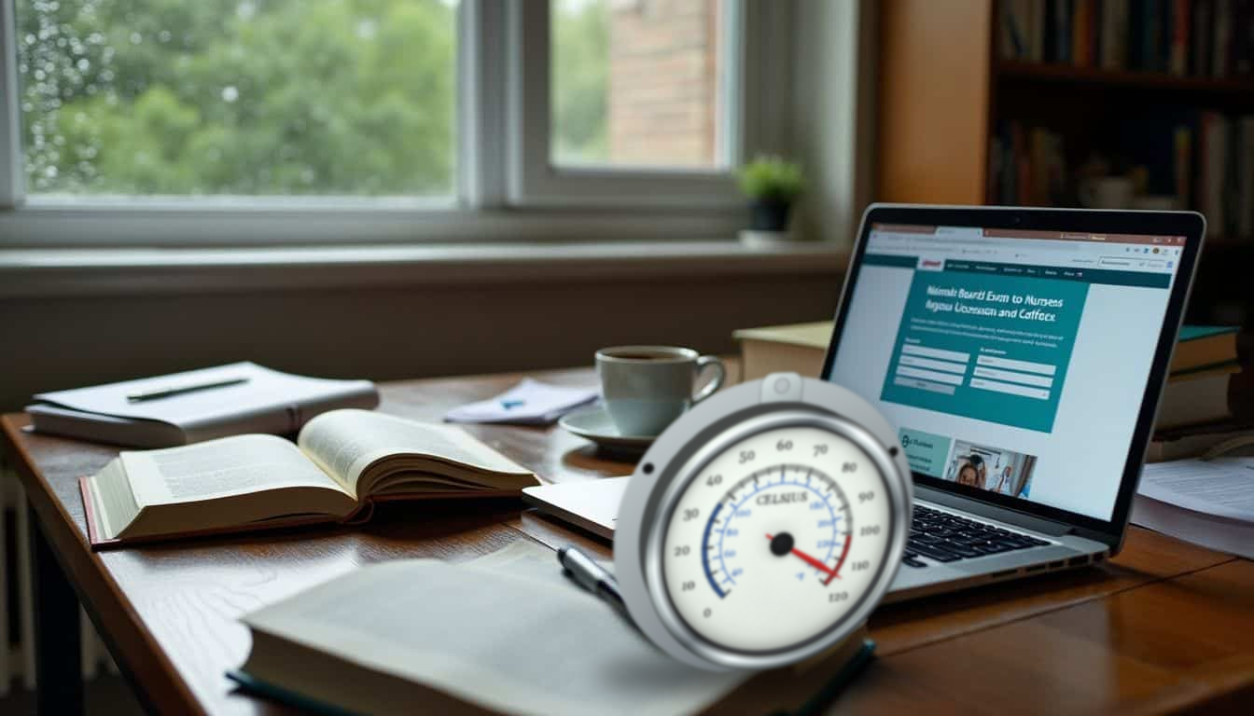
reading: °C 115
